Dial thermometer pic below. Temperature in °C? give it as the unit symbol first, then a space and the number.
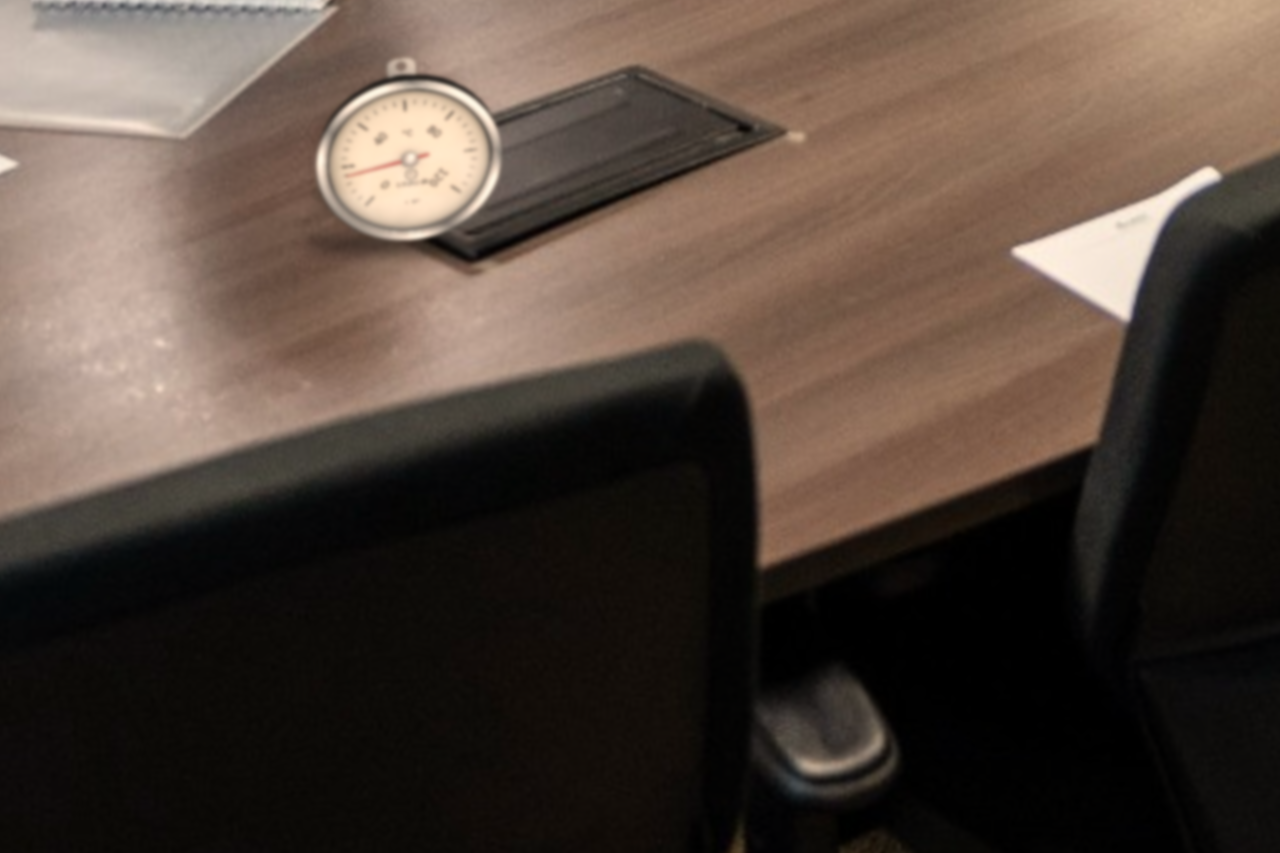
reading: °C 16
